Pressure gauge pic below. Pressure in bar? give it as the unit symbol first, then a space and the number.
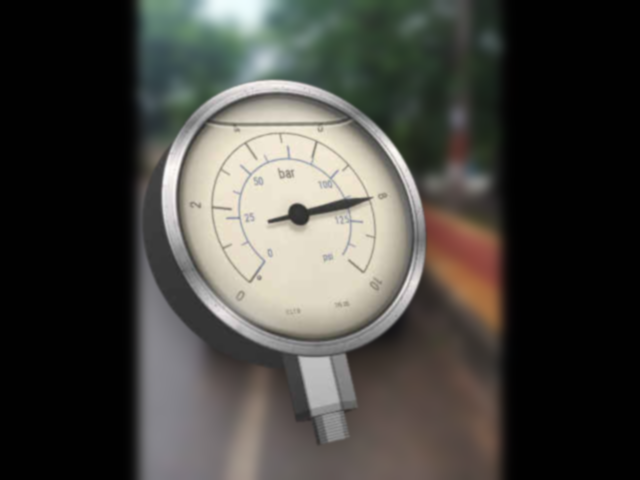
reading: bar 8
